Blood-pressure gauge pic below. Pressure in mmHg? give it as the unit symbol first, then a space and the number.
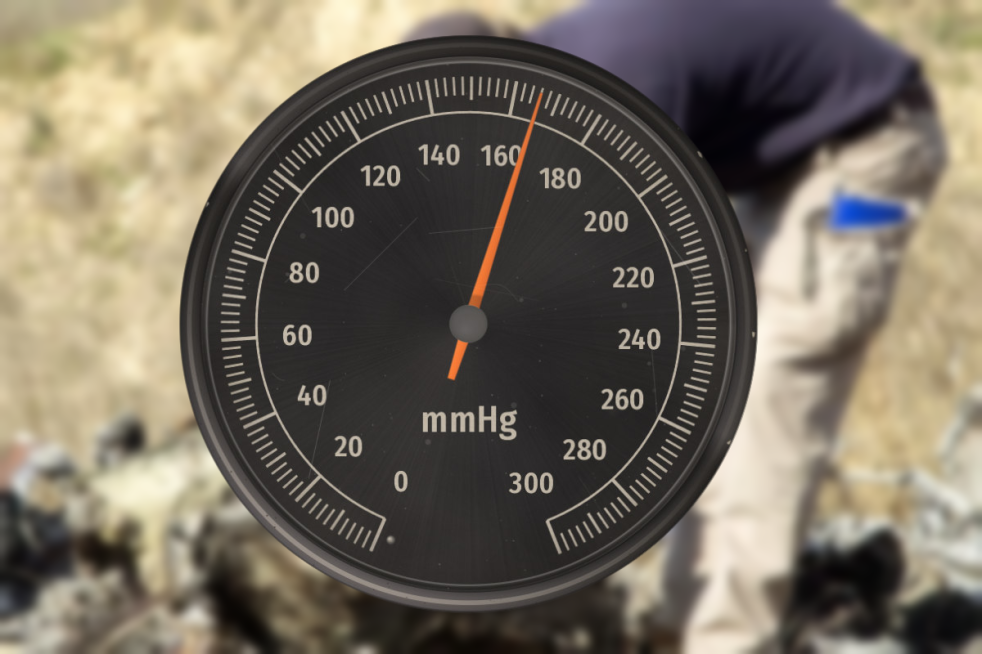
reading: mmHg 166
